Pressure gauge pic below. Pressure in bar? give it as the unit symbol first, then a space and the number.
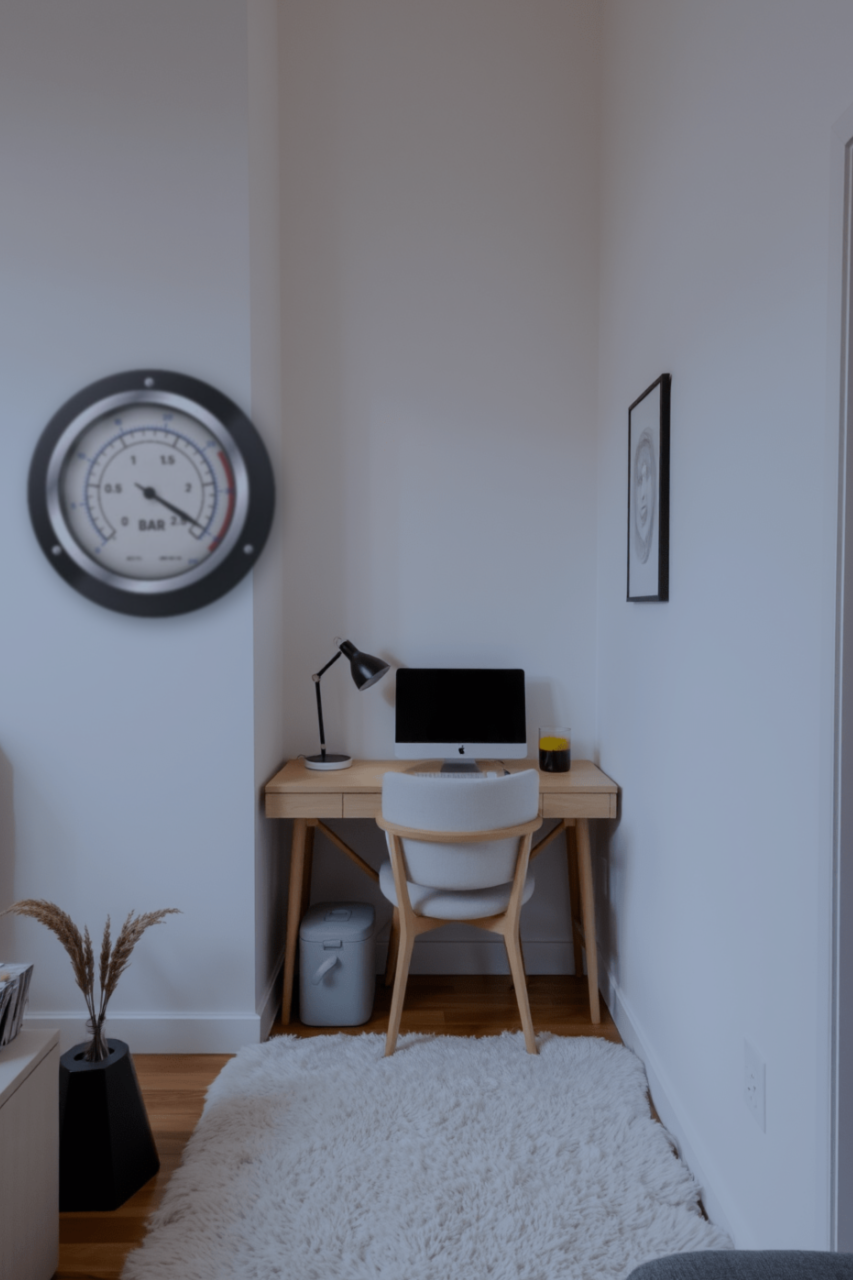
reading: bar 2.4
